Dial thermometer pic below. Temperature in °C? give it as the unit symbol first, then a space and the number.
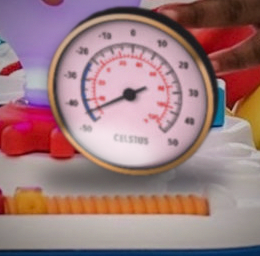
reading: °C -45
